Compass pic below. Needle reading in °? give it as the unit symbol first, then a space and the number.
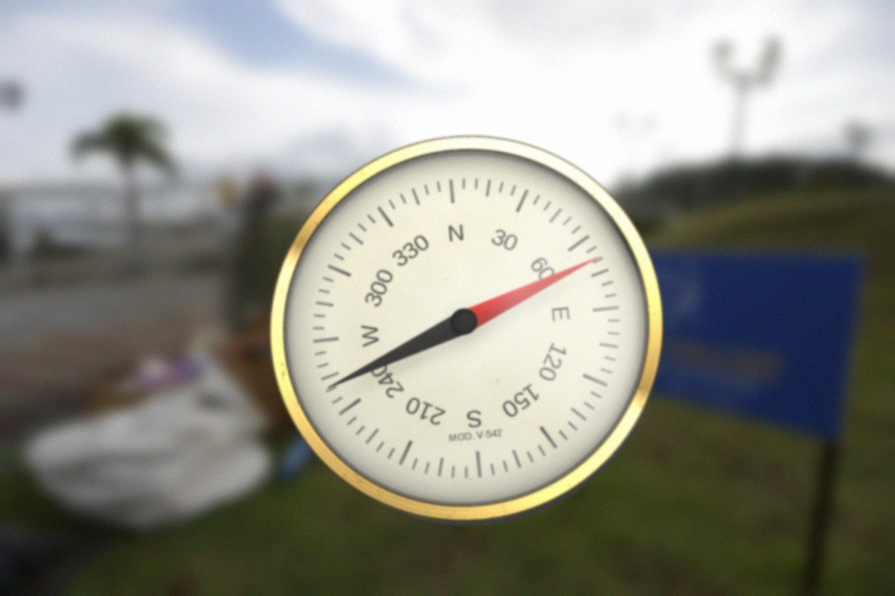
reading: ° 70
